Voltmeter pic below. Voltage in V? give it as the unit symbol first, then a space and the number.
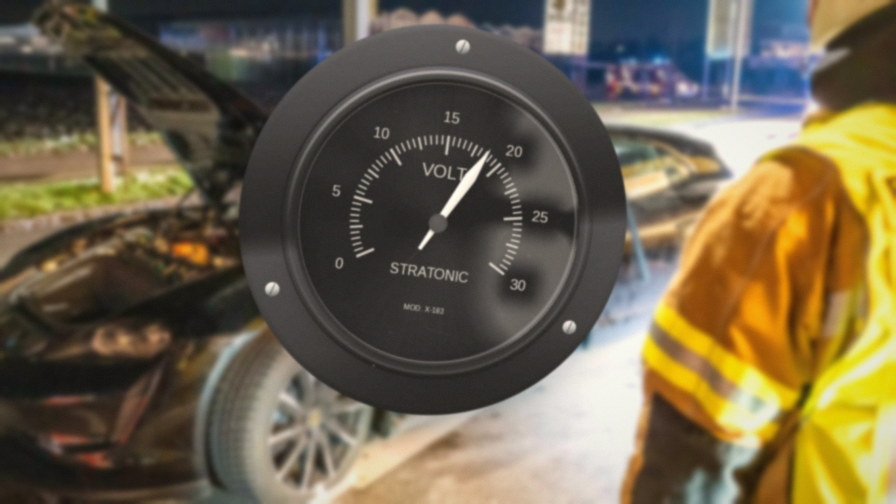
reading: V 18.5
